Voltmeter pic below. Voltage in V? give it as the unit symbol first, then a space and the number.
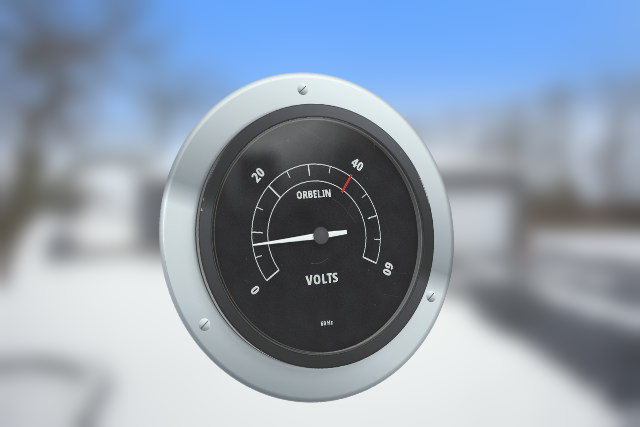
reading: V 7.5
